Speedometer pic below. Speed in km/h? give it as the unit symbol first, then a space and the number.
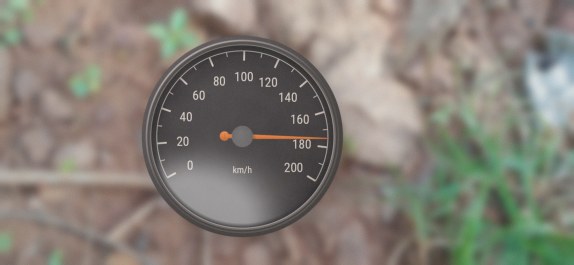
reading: km/h 175
